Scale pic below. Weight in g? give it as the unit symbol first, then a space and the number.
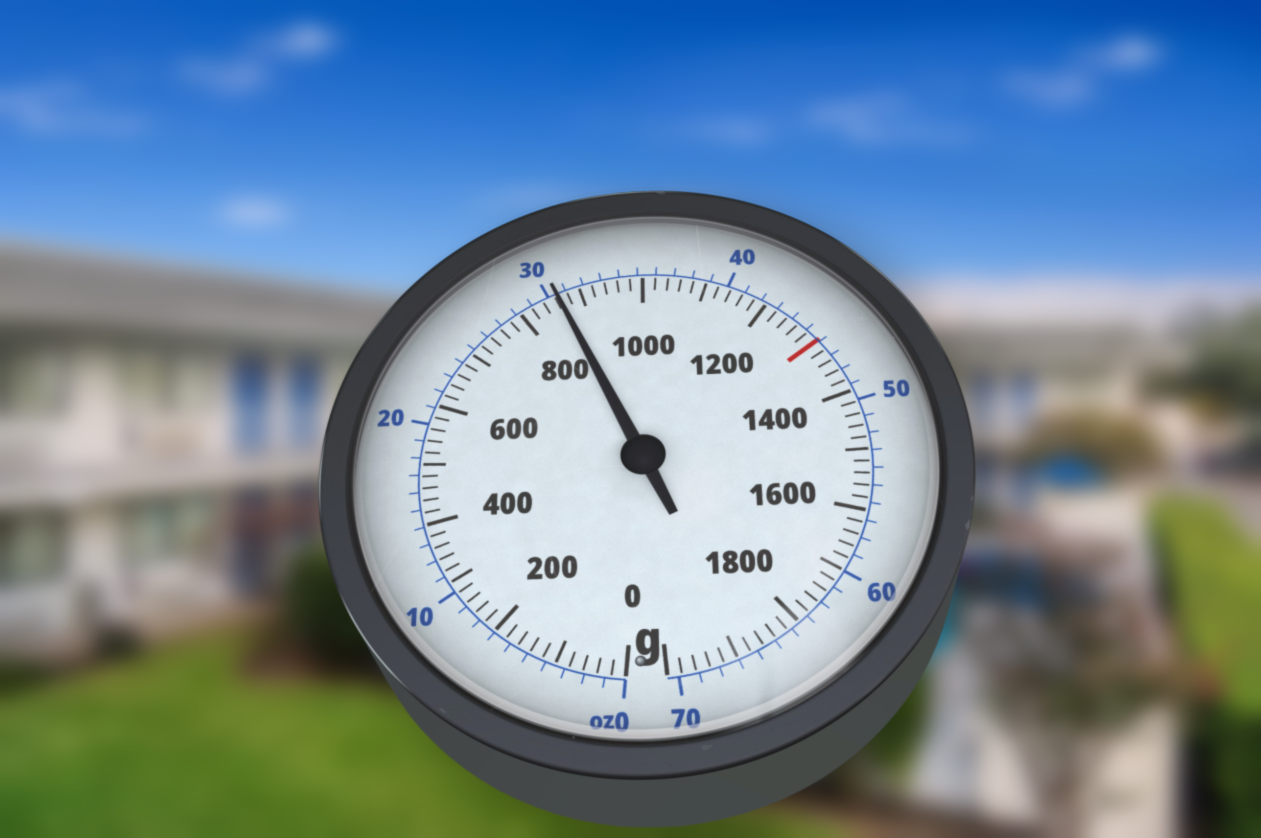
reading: g 860
